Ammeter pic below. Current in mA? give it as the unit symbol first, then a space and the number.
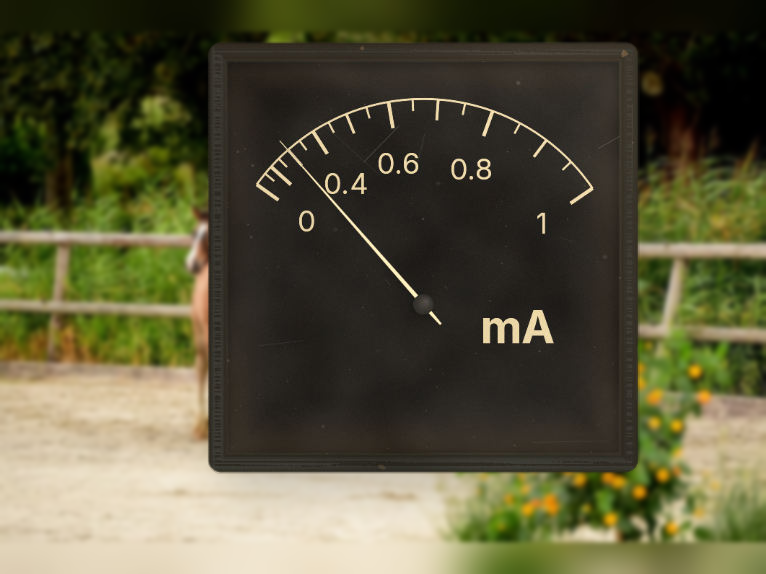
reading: mA 0.3
